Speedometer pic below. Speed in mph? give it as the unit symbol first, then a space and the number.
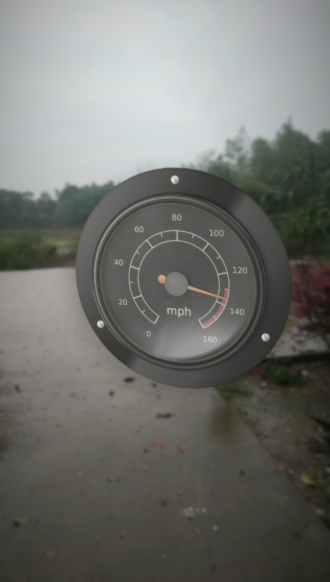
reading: mph 135
